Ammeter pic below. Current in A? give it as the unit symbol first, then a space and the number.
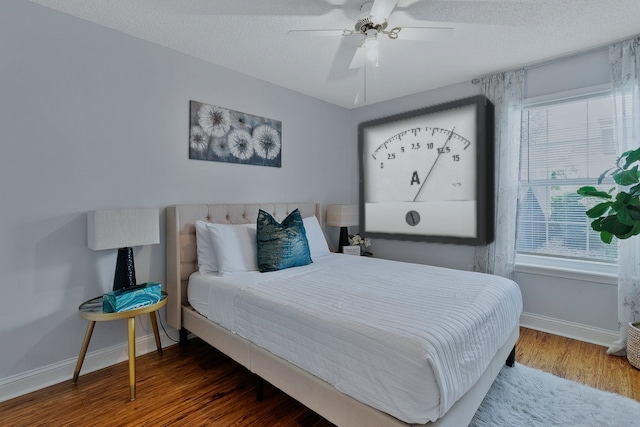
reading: A 12.5
